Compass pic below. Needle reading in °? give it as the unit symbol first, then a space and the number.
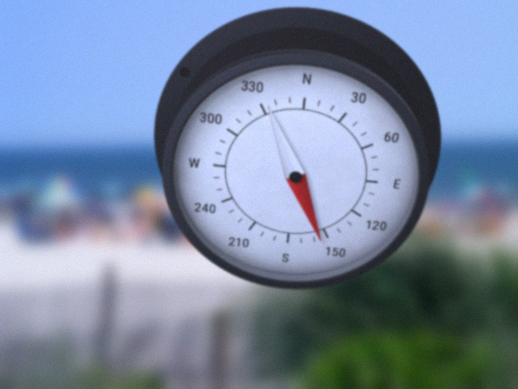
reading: ° 155
